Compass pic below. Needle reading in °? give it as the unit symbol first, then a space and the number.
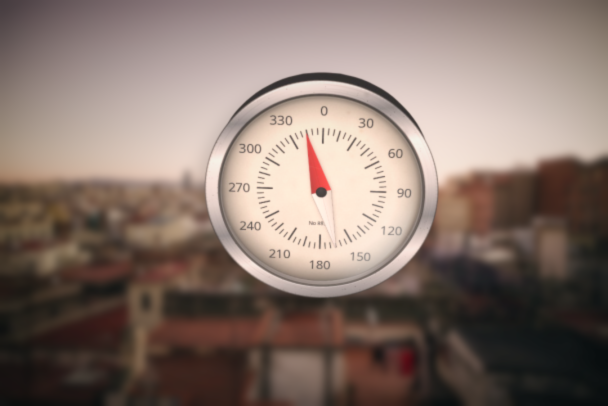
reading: ° 345
